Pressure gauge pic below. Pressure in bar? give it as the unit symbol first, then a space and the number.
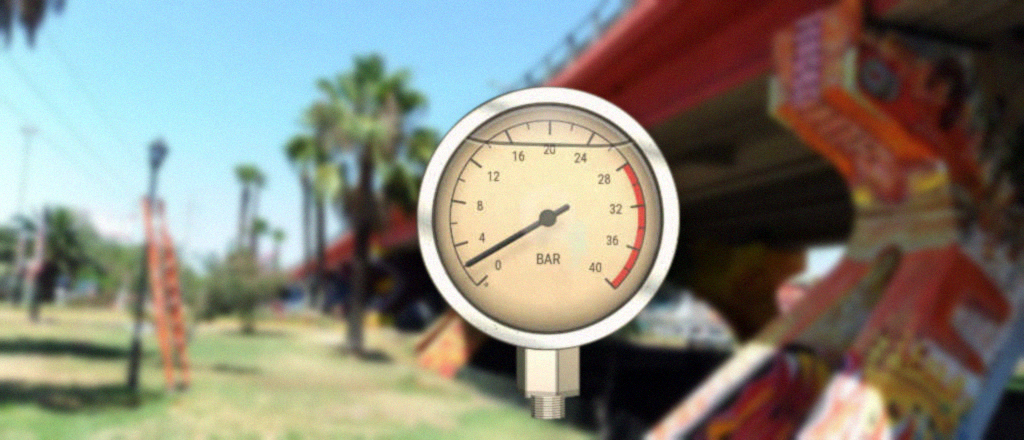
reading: bar 2
